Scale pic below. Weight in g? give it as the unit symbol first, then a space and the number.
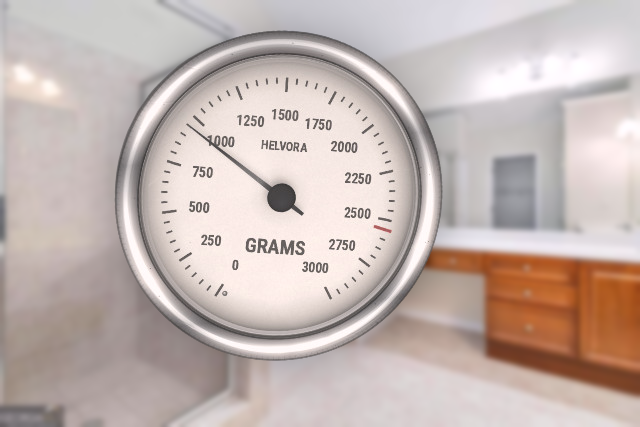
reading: g 950
